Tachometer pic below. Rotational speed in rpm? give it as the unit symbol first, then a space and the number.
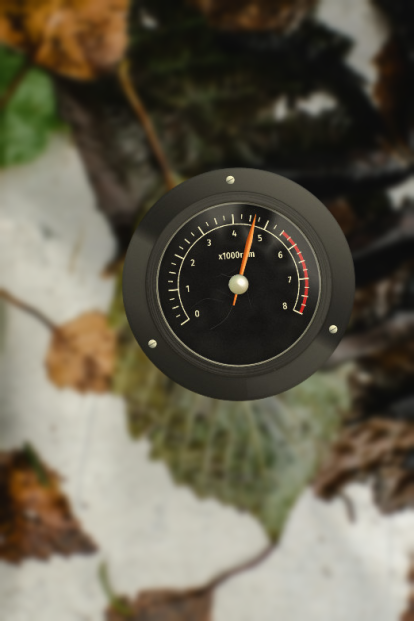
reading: rpm 4625
